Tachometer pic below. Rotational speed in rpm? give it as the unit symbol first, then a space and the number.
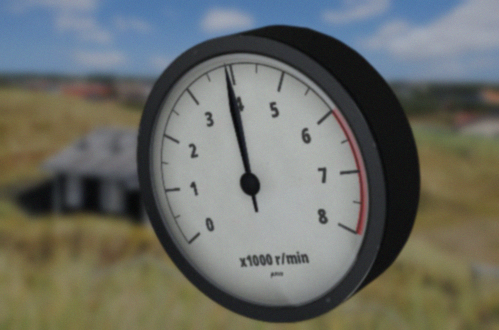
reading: rpm 4000
